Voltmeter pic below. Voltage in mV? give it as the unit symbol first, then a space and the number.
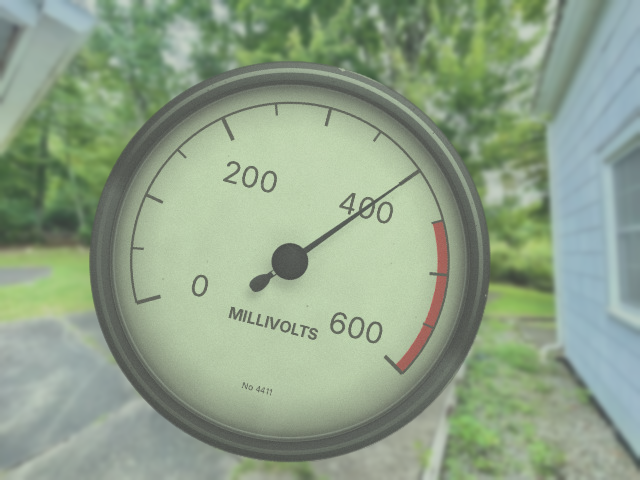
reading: mV 400
